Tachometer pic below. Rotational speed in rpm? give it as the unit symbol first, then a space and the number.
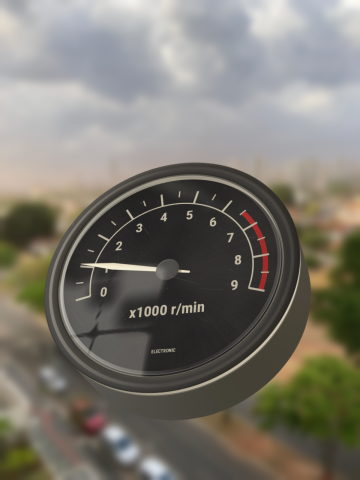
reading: rpm 1000
